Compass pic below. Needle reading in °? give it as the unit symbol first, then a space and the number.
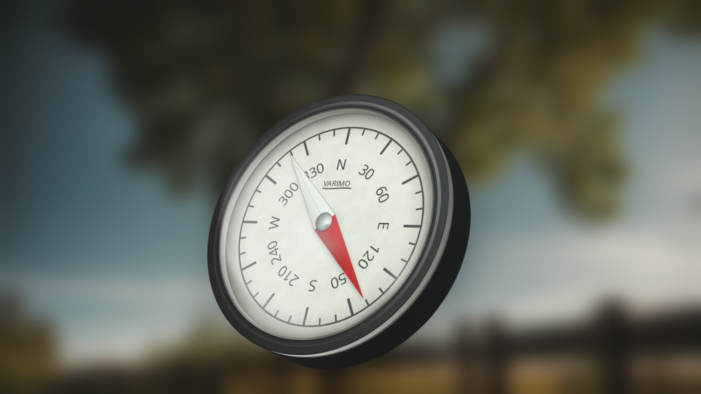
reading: ° 140
